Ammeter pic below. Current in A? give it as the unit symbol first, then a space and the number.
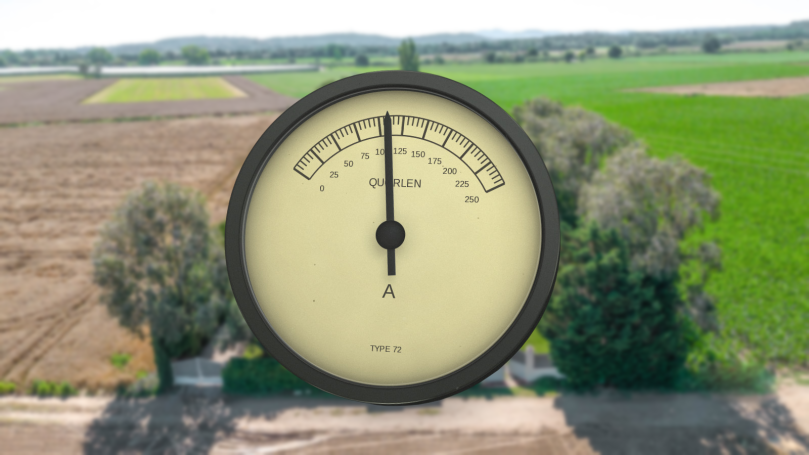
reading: A 110
